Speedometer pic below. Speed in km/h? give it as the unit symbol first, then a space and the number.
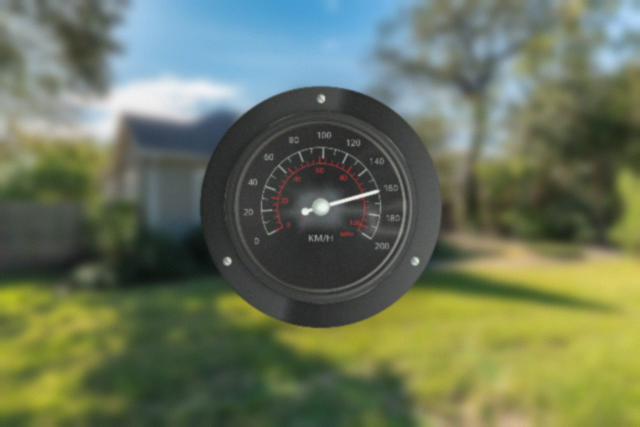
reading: km/h 160
